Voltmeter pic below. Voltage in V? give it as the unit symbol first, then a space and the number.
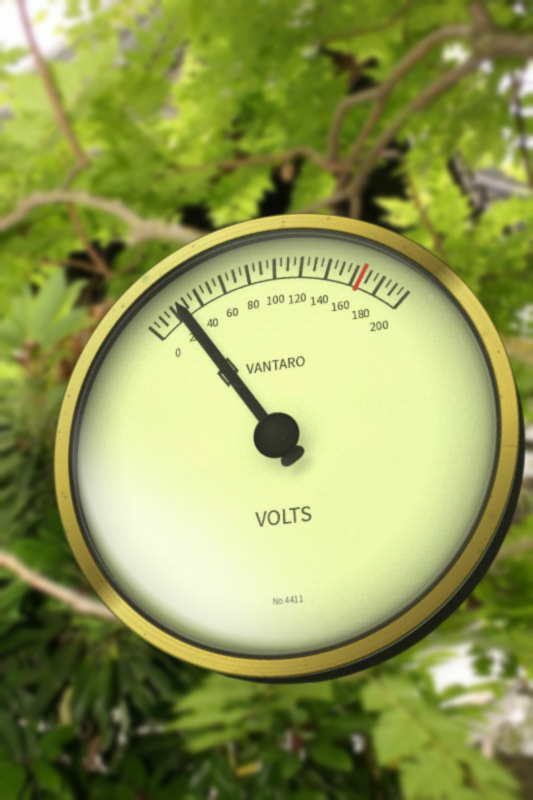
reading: V 25
